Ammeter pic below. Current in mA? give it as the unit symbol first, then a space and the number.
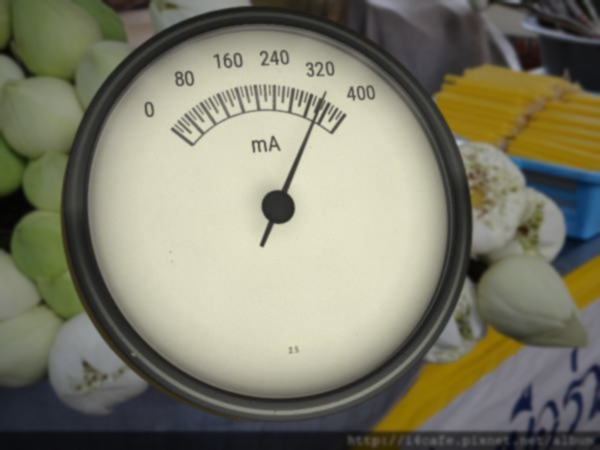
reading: mA 340
